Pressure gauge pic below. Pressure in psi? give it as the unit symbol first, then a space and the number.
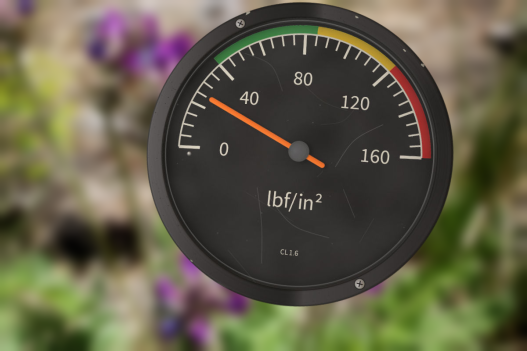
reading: psi 25
